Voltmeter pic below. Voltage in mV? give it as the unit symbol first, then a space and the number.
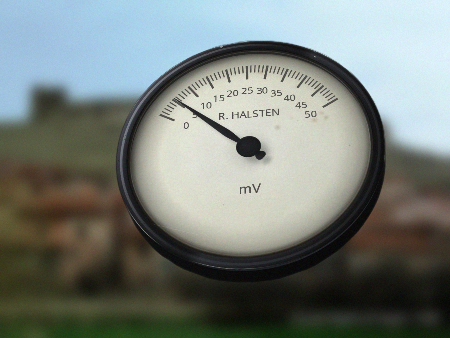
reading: mV 5
